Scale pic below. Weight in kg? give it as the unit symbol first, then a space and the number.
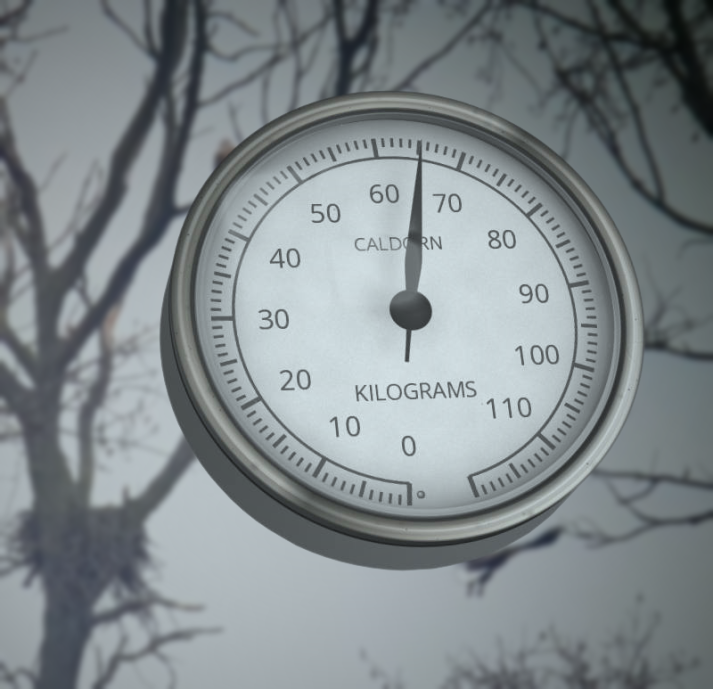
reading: kg 65
